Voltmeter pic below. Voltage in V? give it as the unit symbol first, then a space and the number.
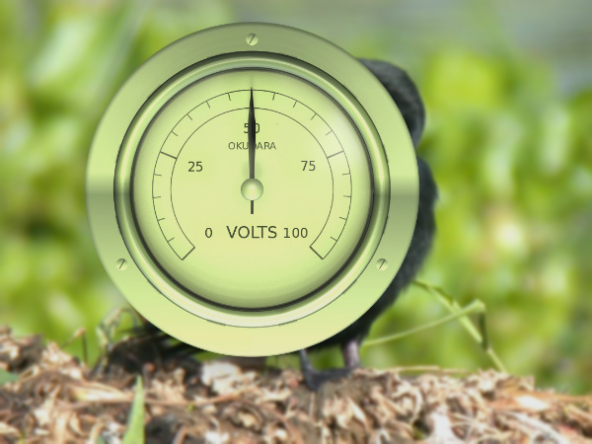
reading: V 50
